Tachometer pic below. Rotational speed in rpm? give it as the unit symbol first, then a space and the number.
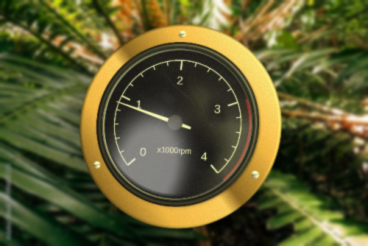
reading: rpm 900
